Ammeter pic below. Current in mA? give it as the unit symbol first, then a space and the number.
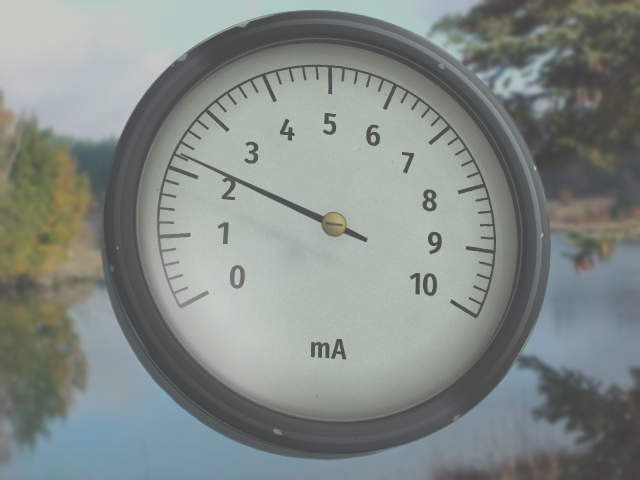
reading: mA 2.2
